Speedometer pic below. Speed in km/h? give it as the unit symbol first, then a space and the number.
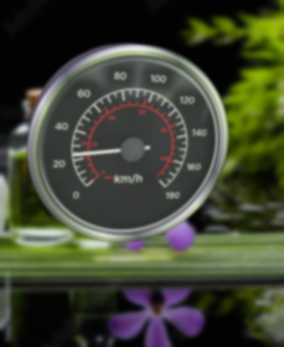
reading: km/h 25
